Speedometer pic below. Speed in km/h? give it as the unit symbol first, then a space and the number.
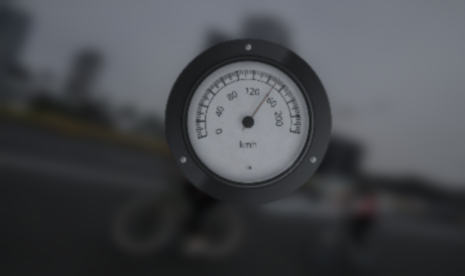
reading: km/h 150
